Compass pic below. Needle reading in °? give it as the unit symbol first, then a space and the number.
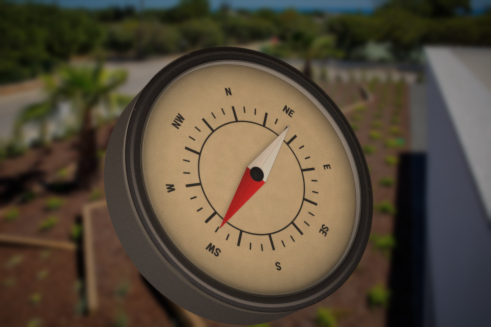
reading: ° 230
